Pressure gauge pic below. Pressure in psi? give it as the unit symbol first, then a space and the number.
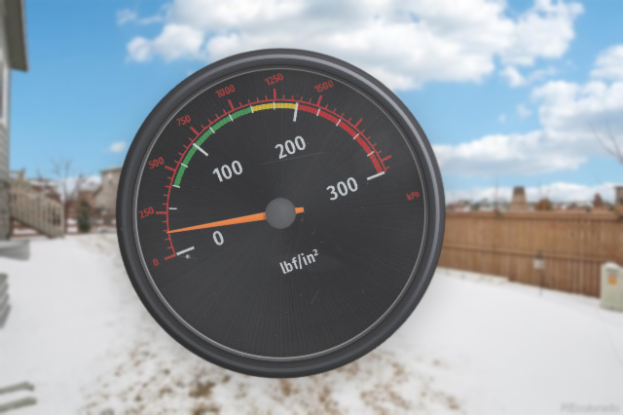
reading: psi 20
